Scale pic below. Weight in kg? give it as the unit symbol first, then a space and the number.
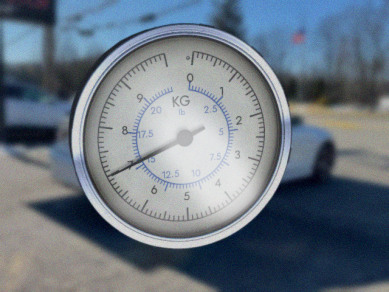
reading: kg 7
